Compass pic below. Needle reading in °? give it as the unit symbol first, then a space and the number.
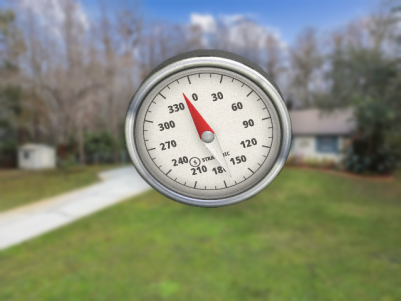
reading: ° 350
